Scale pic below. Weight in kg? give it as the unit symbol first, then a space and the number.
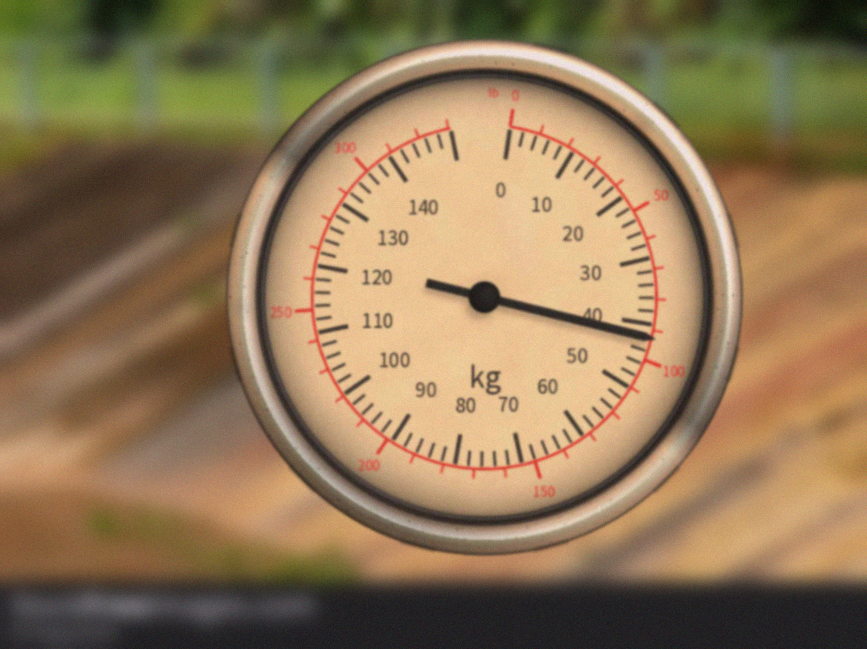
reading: kg 42
